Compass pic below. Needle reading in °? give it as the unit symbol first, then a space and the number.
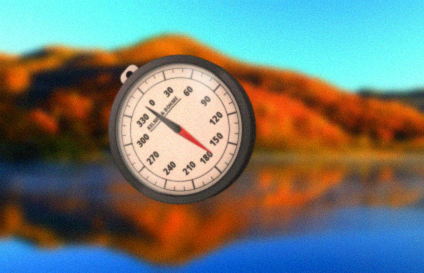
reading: ° 170
